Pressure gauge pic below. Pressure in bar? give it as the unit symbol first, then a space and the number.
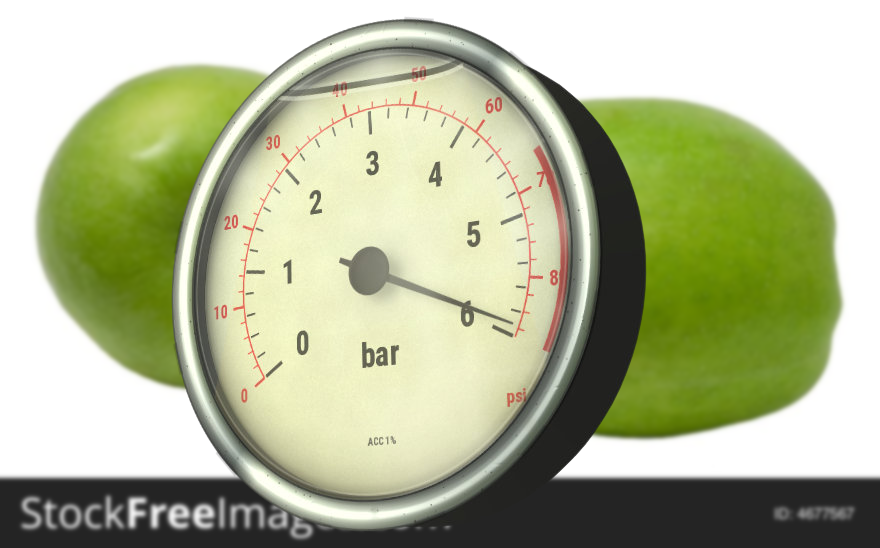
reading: bar 5.9
